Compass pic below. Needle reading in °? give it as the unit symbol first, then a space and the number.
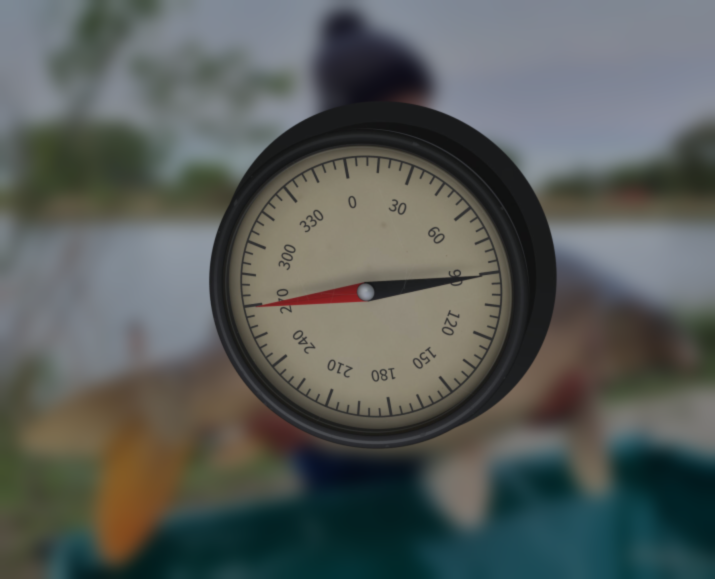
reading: ° 270
